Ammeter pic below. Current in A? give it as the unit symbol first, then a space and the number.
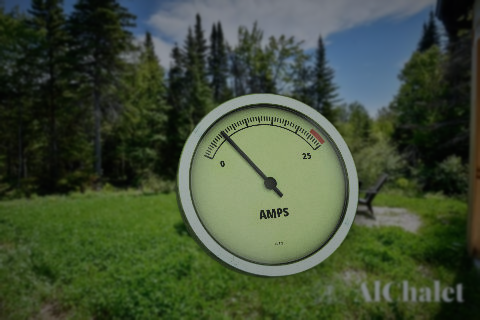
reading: A 5
